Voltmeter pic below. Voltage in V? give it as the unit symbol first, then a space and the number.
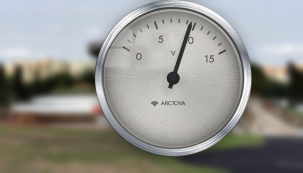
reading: V 9.5
